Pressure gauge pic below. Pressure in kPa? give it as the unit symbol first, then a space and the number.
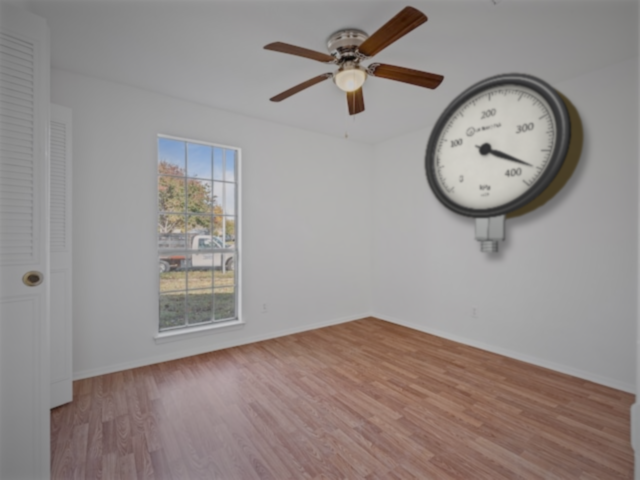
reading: kPa 375
